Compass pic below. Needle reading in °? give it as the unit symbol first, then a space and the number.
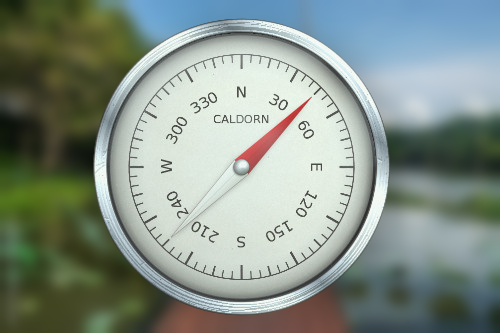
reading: ° 45
